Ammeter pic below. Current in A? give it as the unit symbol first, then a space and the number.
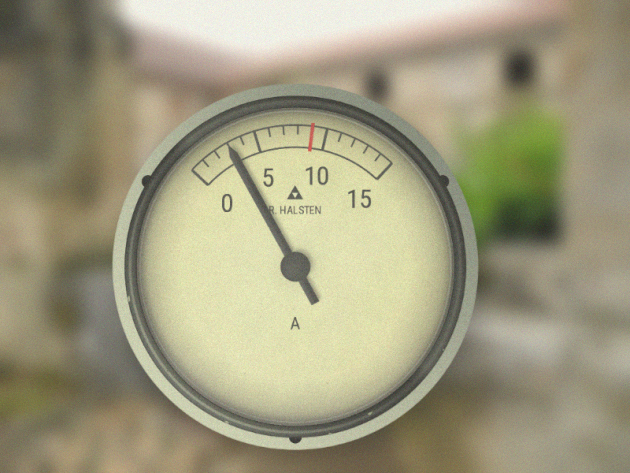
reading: A 3
